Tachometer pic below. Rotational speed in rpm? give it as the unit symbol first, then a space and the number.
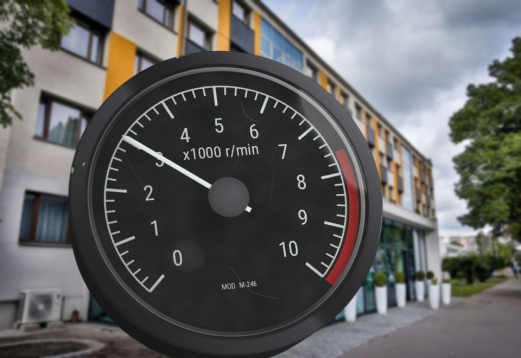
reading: rpm 3000
